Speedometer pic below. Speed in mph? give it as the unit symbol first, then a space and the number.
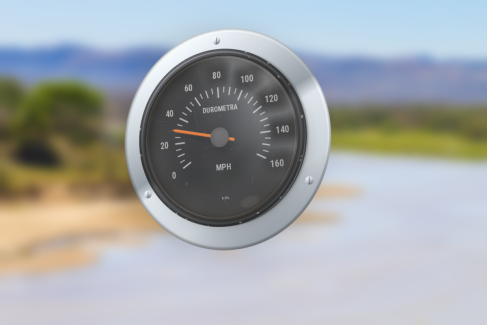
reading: mph 30
